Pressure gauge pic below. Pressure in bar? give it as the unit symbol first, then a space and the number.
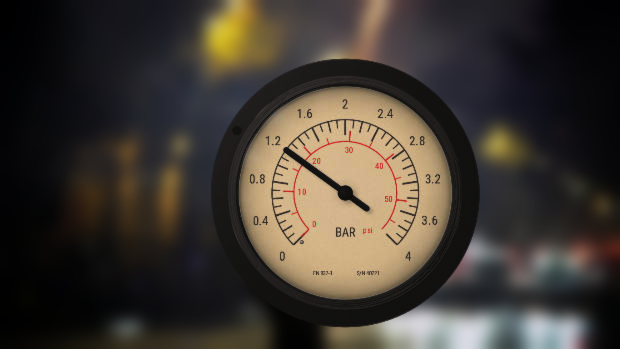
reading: bar 1.2
